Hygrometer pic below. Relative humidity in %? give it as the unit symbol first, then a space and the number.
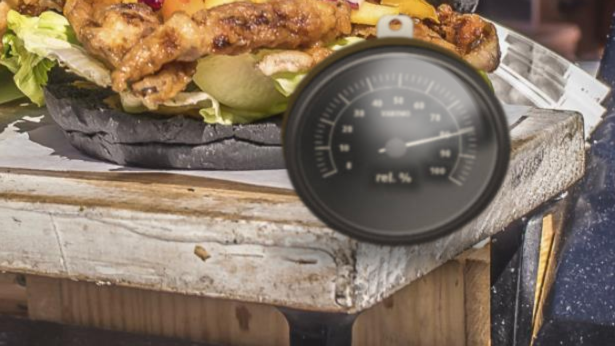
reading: % 80
